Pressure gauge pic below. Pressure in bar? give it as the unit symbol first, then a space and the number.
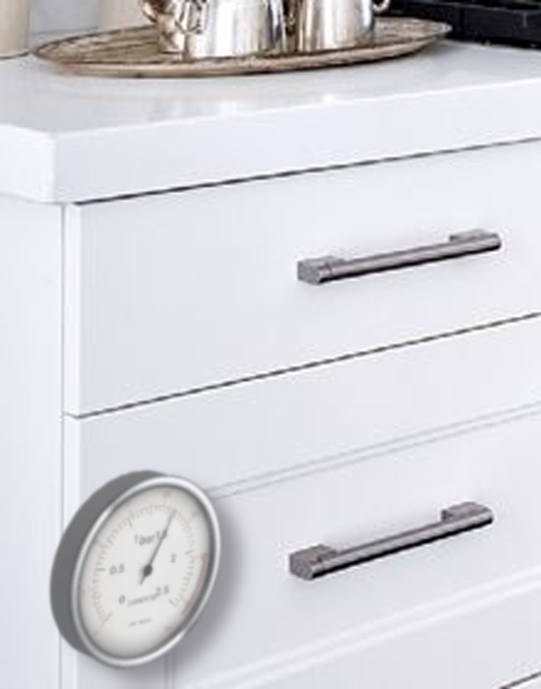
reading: bar 1.5
